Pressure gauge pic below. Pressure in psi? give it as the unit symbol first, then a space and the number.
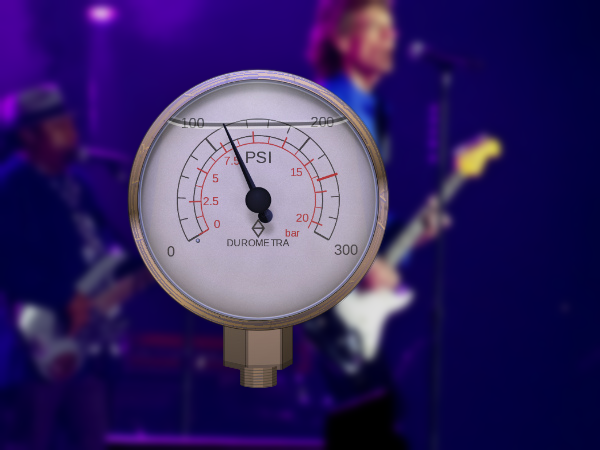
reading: psi 120
